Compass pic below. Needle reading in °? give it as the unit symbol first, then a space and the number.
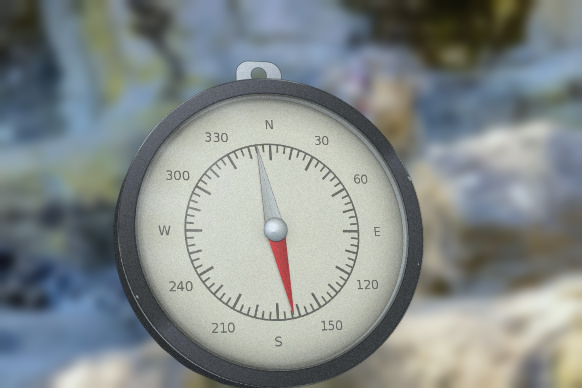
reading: ° 170
